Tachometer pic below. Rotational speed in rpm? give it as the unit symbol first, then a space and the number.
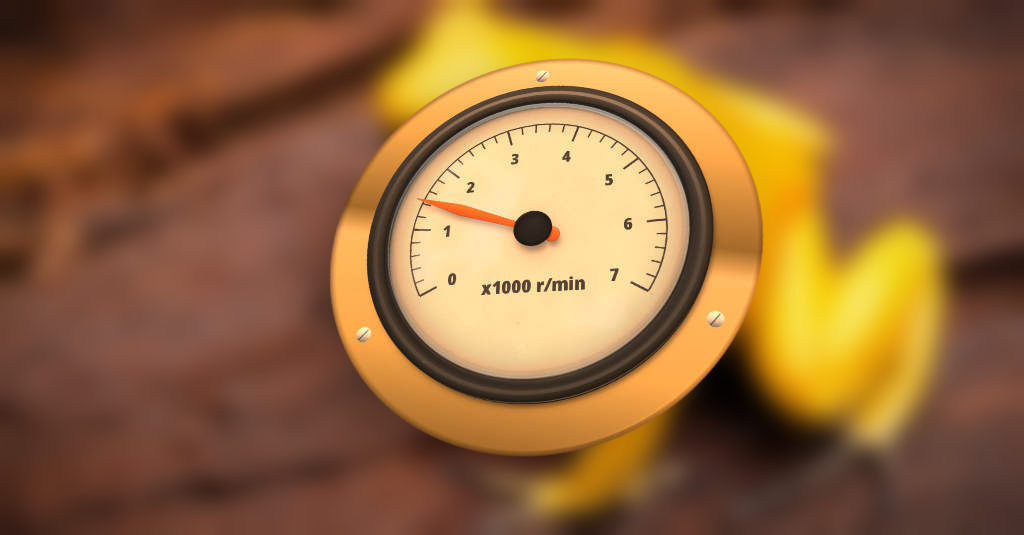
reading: rpm 1400
